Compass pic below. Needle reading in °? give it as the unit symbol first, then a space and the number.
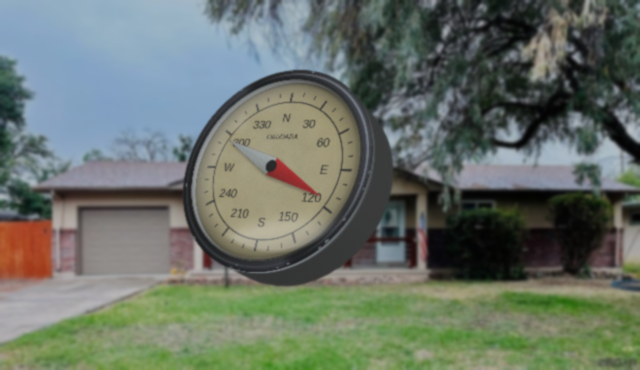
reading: ° 115
